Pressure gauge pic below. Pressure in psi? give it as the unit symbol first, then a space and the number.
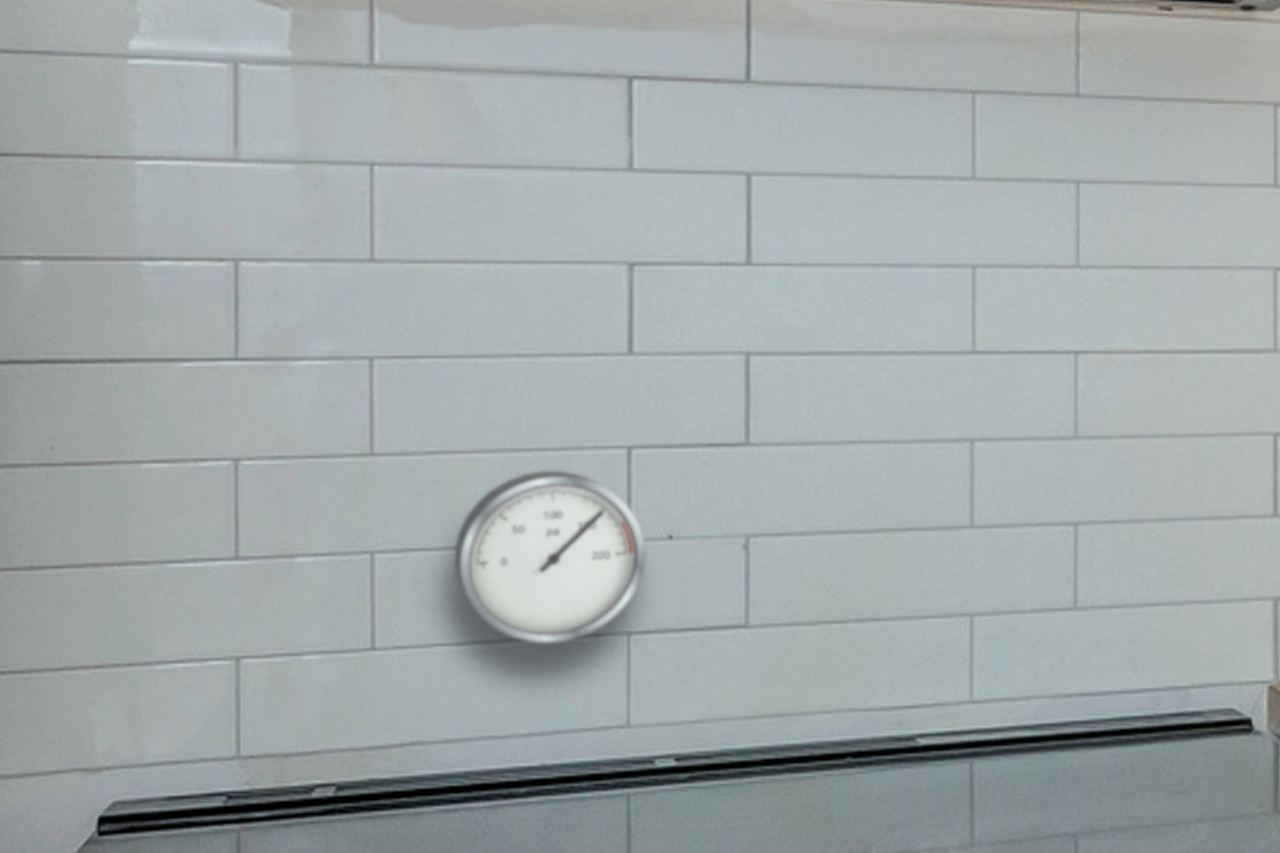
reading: psi 150
